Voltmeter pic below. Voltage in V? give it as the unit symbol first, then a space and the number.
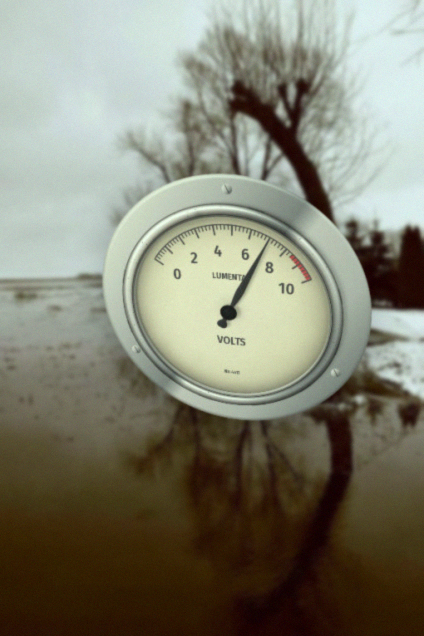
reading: V 7
